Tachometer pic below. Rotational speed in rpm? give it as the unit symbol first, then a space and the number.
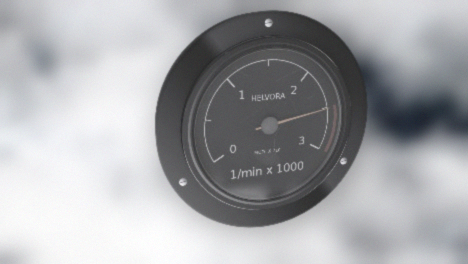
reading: rpm 2500
